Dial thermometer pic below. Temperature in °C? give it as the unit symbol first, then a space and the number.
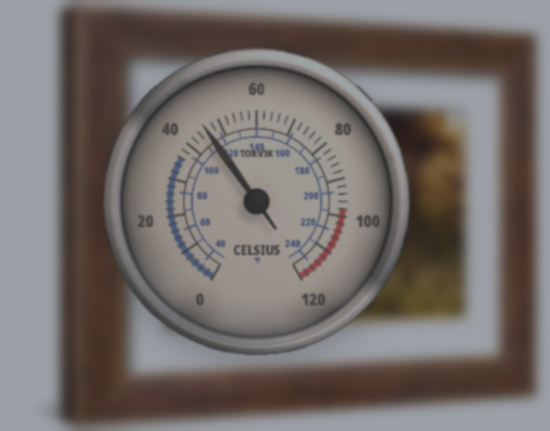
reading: °C 46
